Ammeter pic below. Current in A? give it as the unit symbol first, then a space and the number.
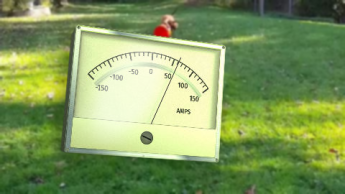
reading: A 60
